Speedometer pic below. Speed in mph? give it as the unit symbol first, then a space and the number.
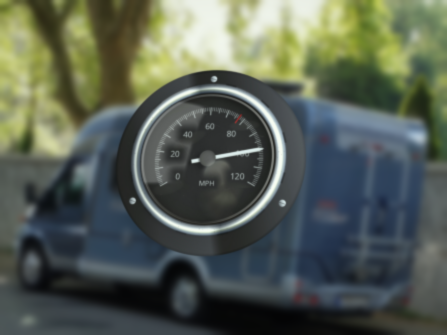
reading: mph 100
